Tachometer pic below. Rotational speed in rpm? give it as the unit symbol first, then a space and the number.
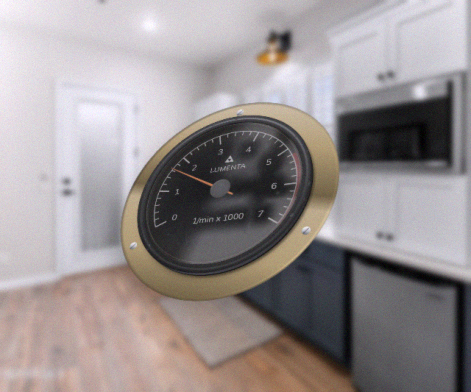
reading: rpm 1600
